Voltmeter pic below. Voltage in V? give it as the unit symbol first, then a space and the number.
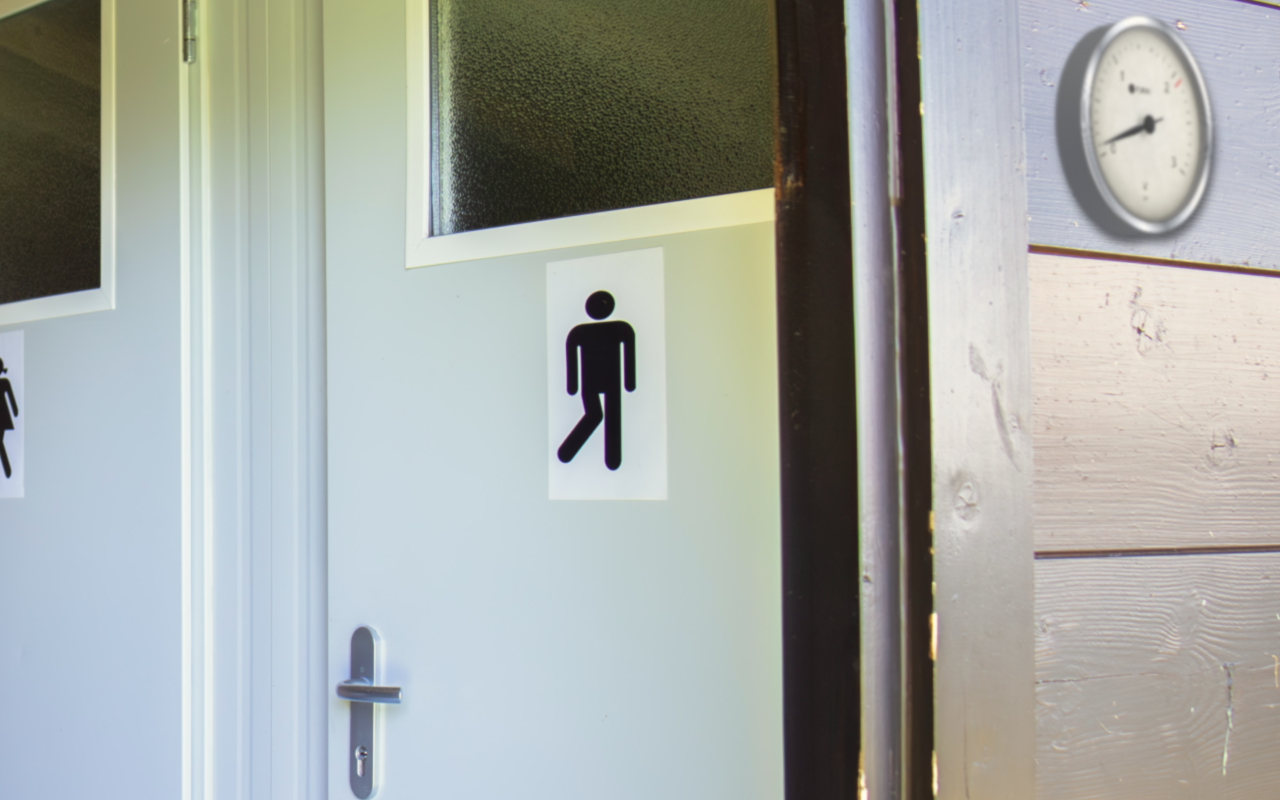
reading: V 0.1
